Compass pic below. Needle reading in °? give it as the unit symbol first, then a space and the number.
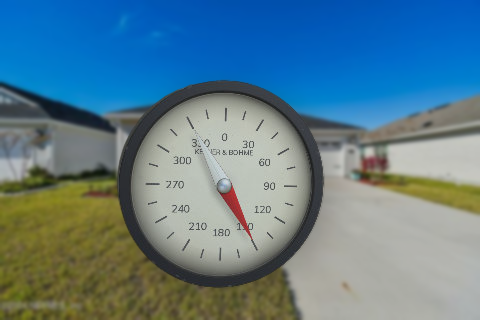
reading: ° 150
